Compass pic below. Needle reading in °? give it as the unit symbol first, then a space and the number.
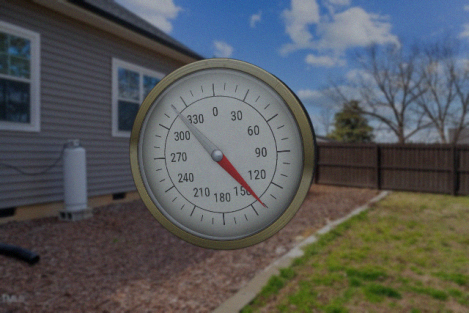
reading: ° 140
